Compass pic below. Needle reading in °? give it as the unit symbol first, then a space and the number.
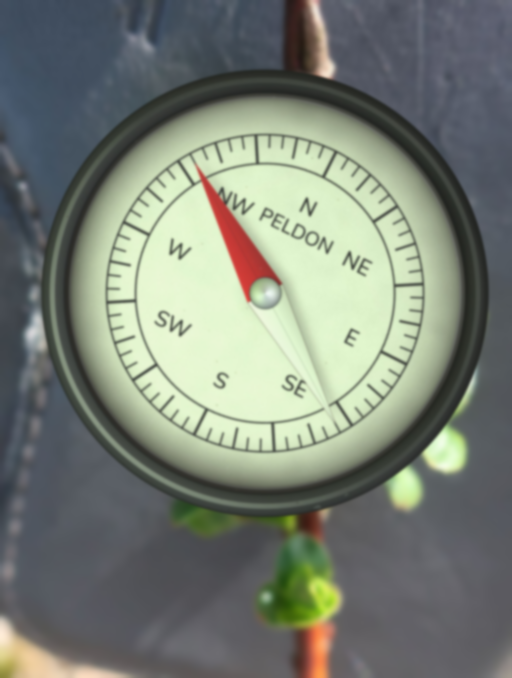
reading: ° 305
